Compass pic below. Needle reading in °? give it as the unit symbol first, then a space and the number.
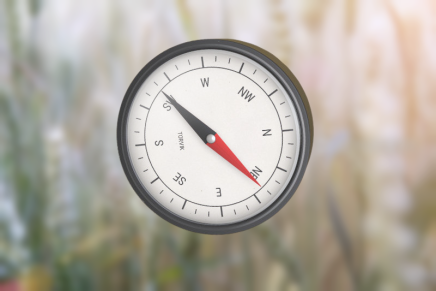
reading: ° 50
